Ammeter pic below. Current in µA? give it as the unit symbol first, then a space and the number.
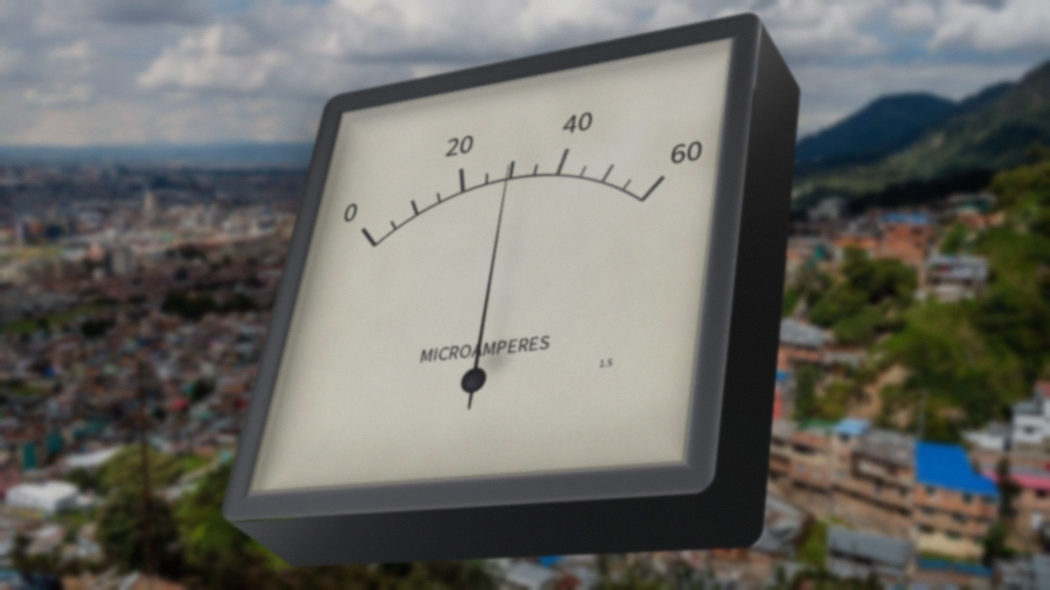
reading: µA 30
